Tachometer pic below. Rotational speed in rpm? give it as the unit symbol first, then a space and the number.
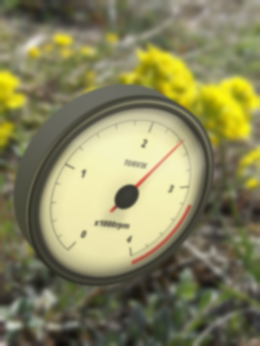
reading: rpm 2400
